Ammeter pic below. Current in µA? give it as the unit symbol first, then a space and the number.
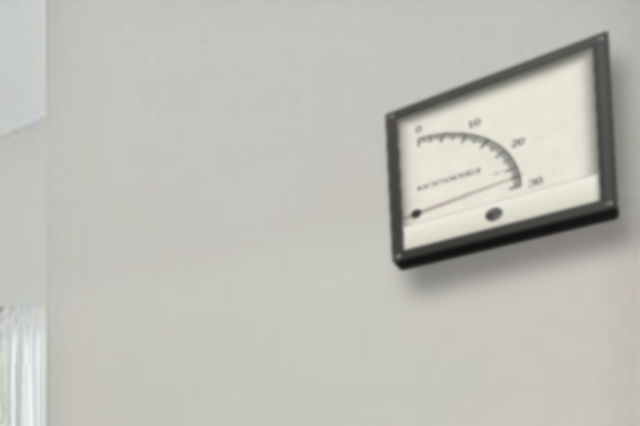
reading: µA 27.5
